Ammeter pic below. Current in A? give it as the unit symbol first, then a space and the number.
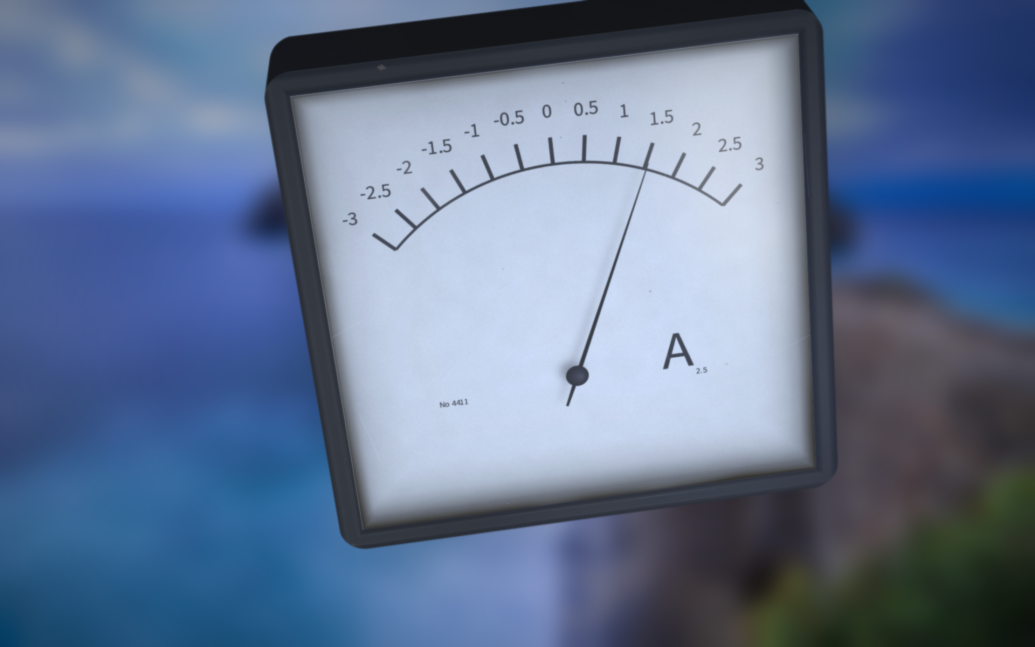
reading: A 1.5
